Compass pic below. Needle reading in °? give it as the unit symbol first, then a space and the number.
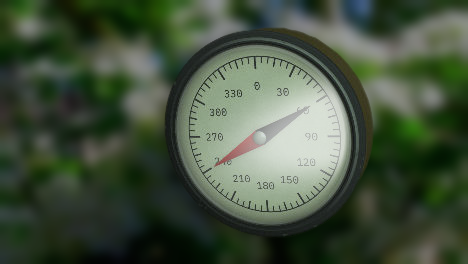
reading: ° 240
